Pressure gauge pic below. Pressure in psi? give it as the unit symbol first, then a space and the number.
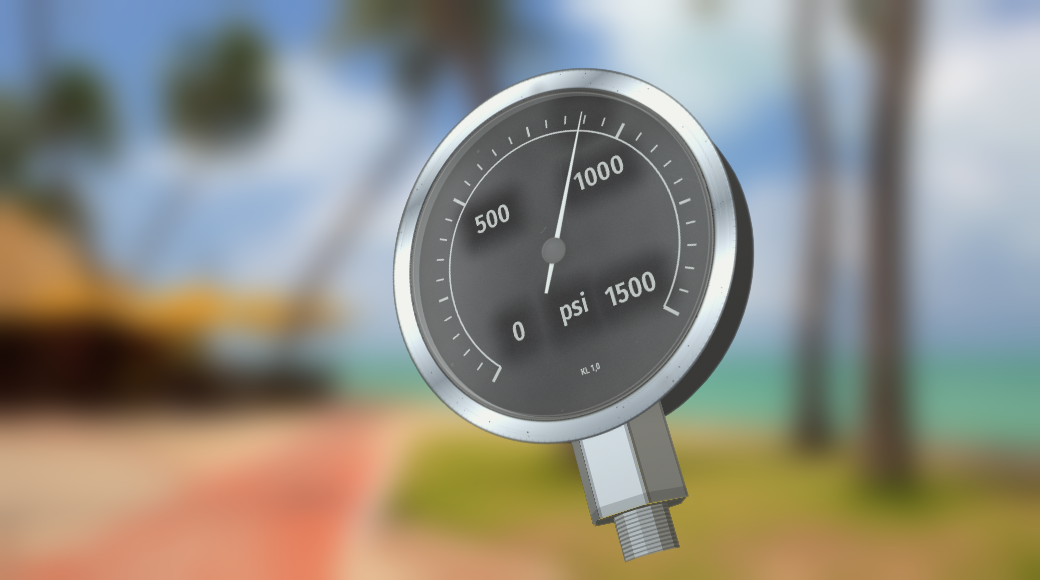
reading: psi 900
